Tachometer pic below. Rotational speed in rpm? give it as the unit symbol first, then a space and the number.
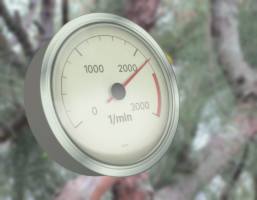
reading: rpm 2200
